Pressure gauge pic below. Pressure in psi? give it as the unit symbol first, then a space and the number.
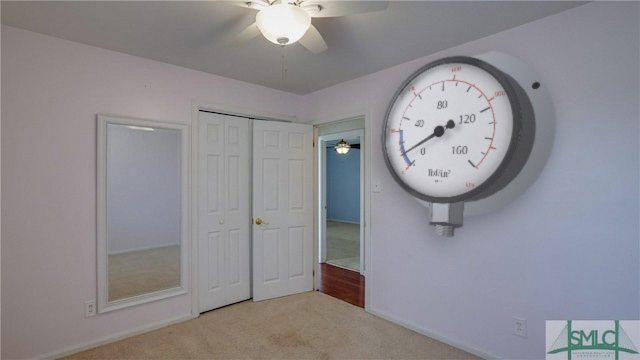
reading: psi 10
